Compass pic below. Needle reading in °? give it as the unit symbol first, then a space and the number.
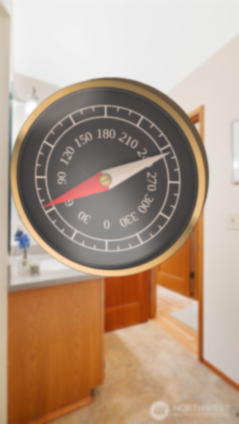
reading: ° 65
